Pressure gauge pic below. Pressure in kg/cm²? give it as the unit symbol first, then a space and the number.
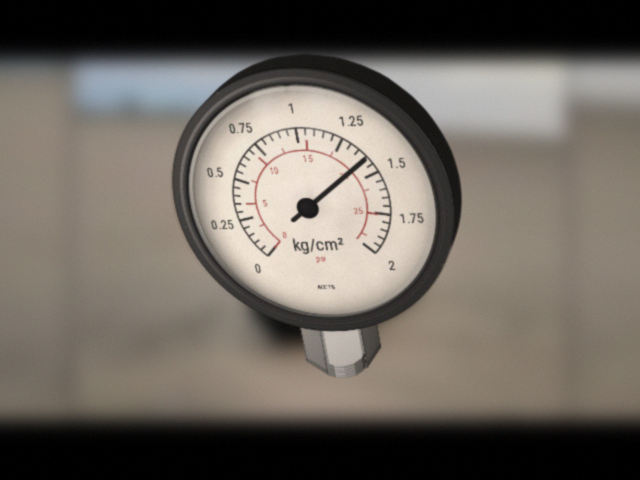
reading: kg/cm² 1.4
